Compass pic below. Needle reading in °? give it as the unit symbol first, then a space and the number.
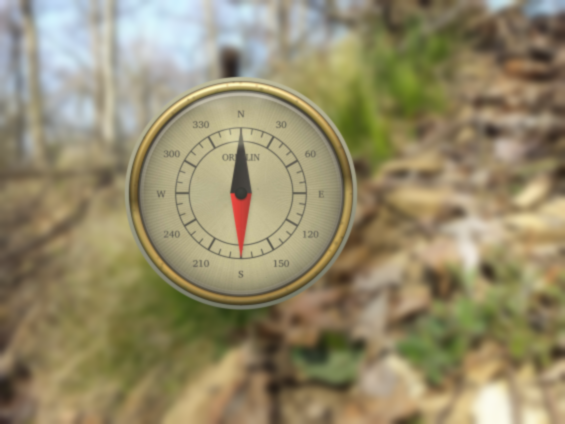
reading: ° 180
